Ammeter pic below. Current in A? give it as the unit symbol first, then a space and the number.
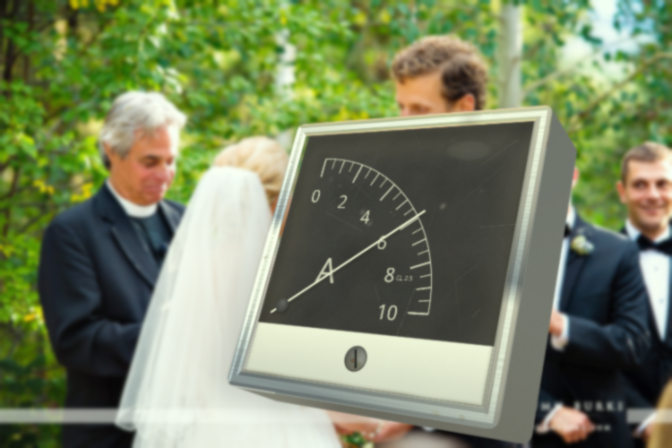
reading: A 6
